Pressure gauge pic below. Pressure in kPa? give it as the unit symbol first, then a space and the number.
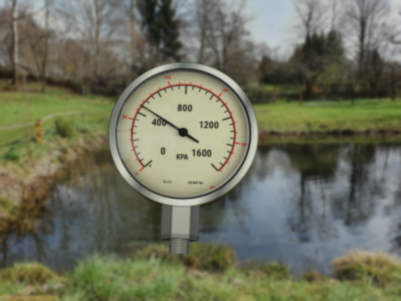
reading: kPa 450
